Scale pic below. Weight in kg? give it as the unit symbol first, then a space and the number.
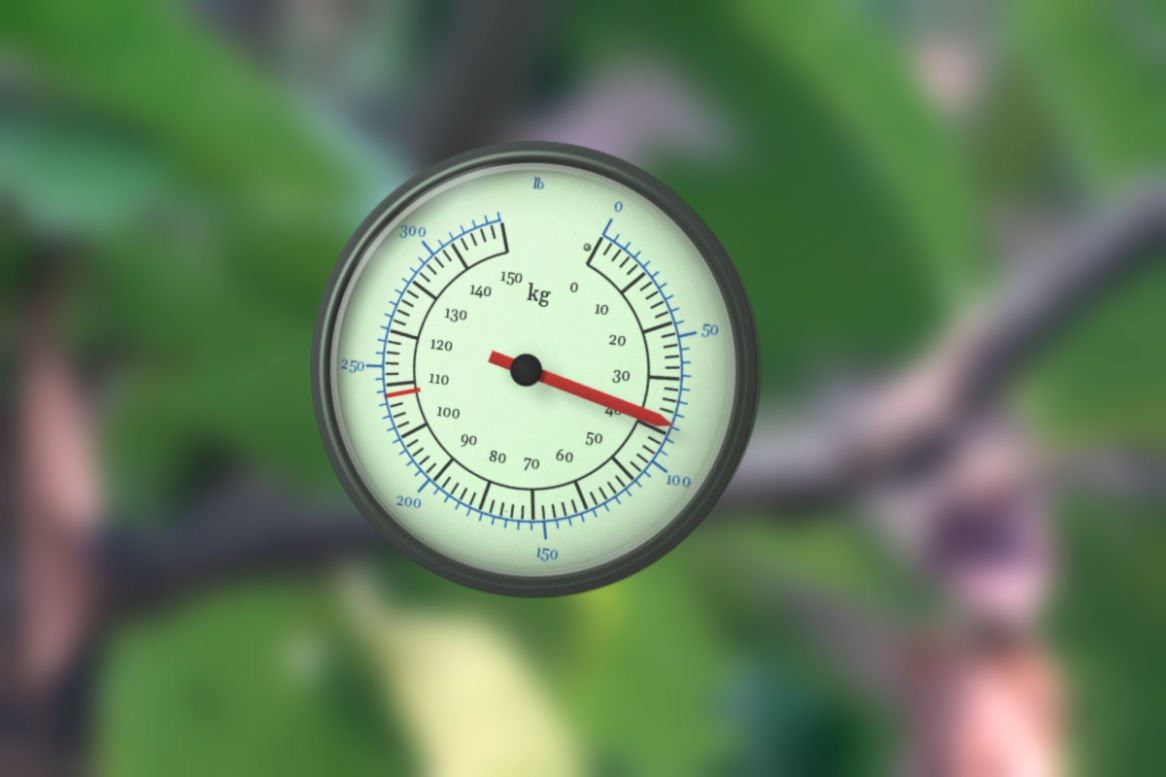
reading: kg 38
